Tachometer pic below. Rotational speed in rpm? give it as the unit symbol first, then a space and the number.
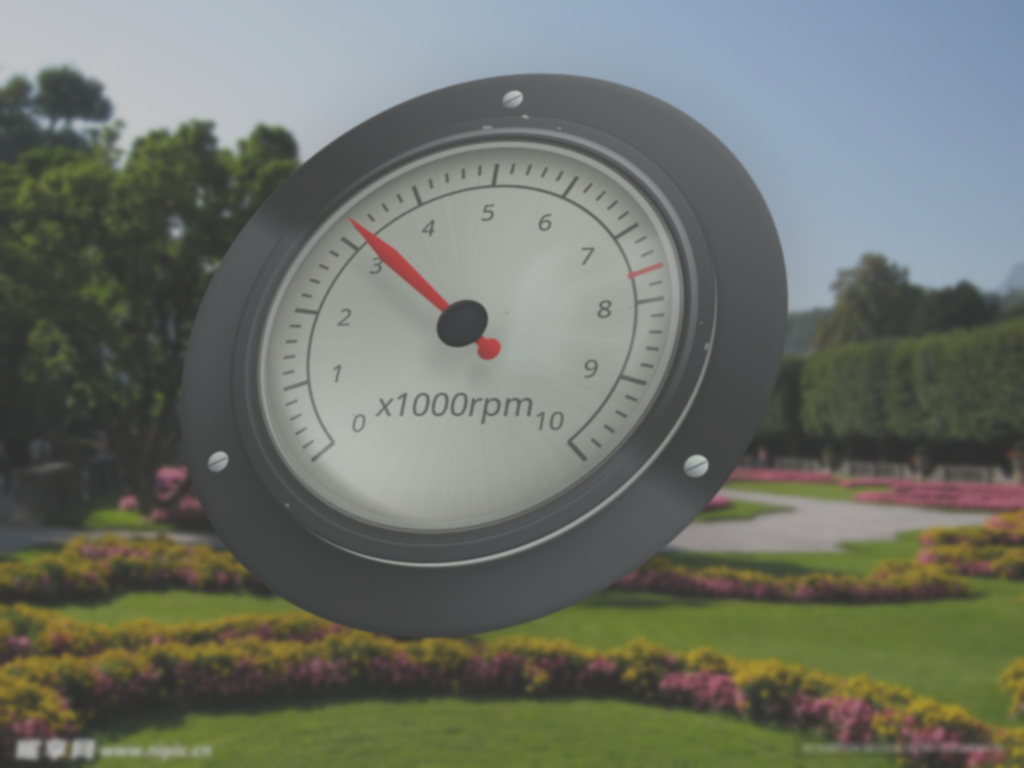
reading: rpm 3200
